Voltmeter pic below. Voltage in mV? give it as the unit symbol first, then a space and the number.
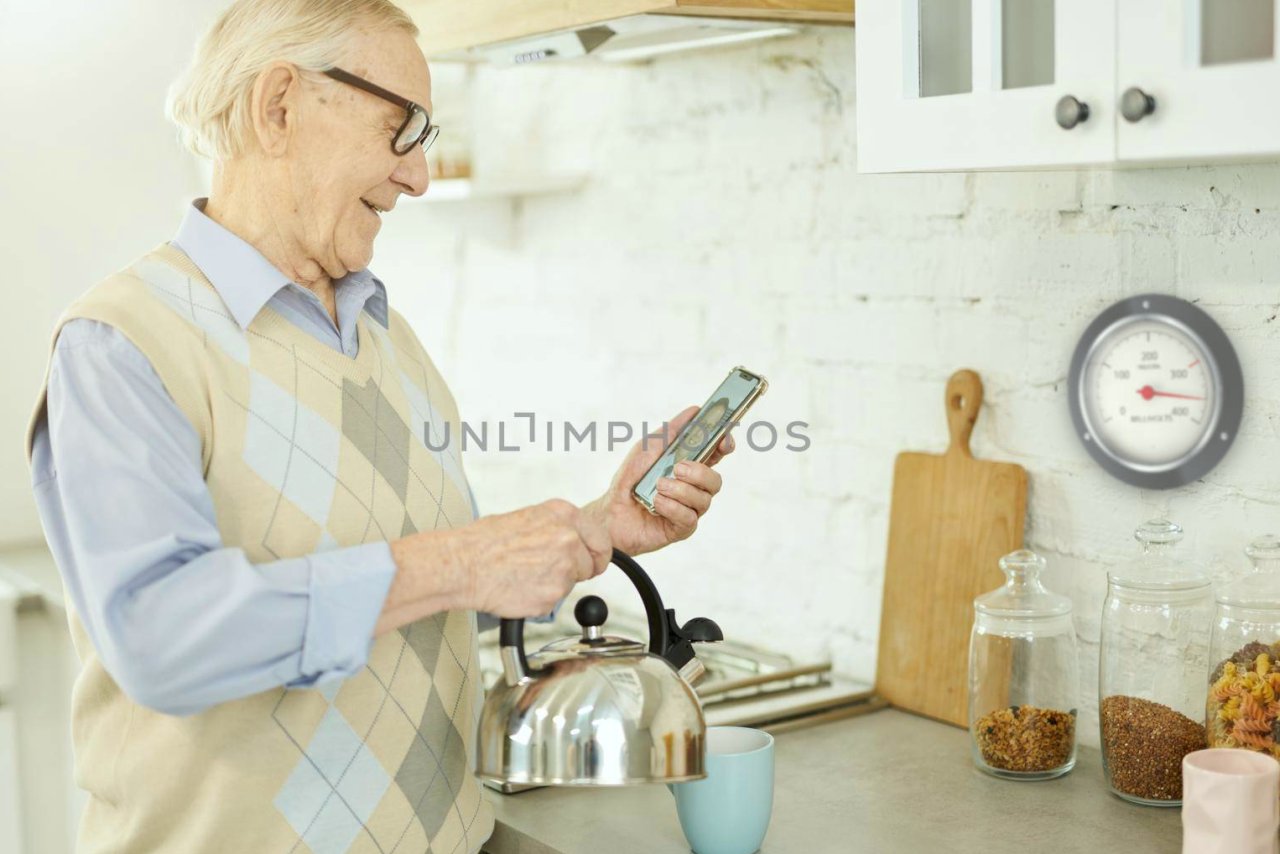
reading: mV 360
